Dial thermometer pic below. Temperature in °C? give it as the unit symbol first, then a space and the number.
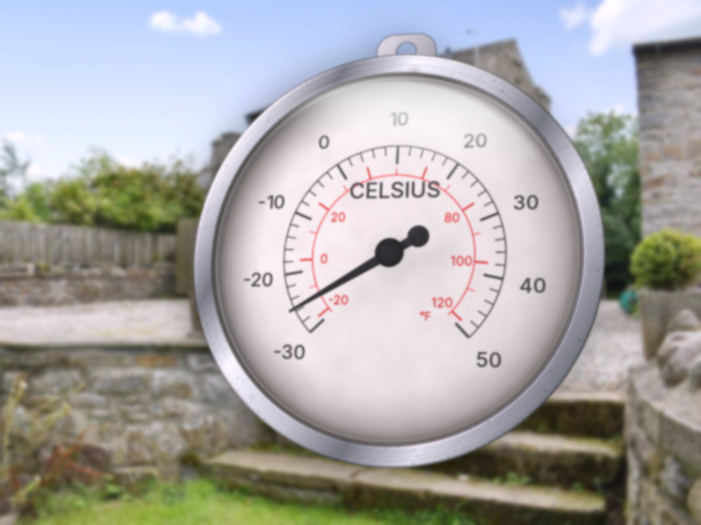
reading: °C -26
